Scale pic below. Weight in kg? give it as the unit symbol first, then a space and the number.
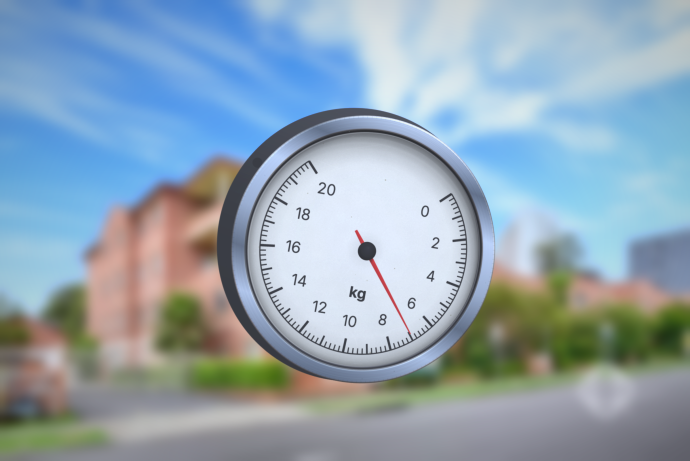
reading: kg 7
